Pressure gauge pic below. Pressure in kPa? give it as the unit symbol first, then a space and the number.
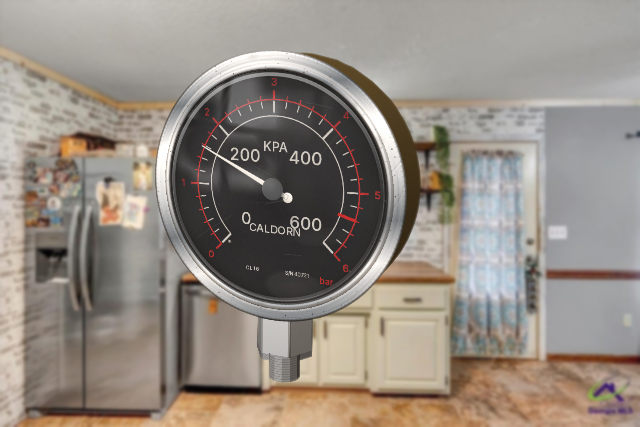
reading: kPa 160
